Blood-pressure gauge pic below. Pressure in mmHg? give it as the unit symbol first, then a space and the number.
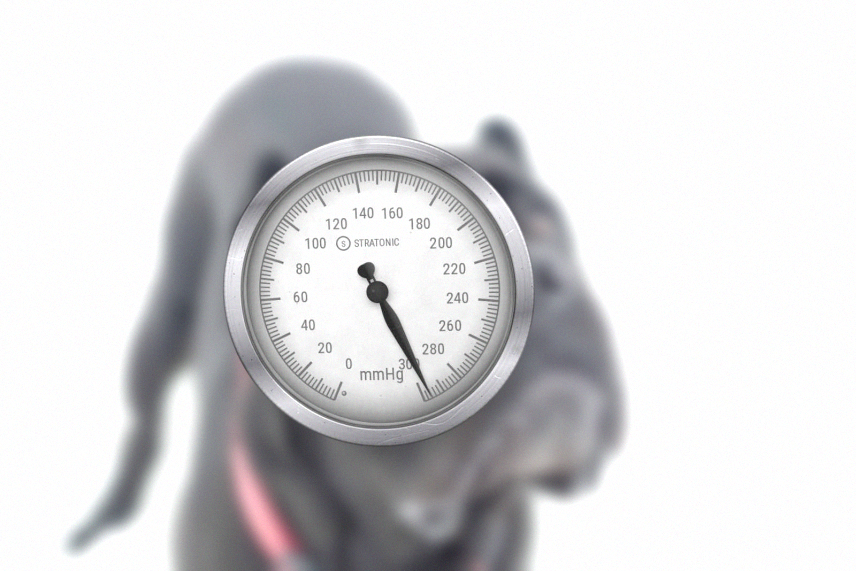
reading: mmHg 296
